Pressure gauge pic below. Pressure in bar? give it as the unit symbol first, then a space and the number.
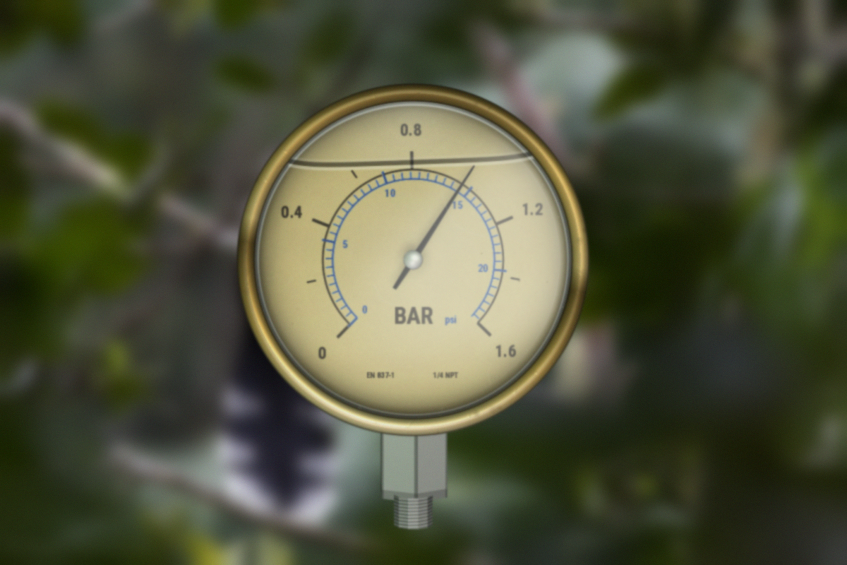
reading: bar 1
